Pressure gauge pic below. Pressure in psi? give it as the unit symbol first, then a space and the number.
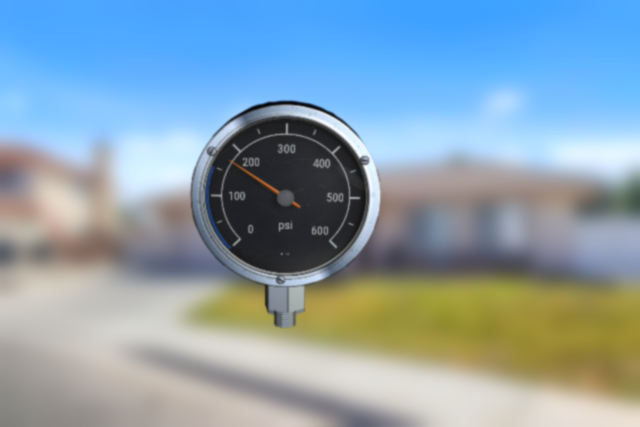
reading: psi 175
